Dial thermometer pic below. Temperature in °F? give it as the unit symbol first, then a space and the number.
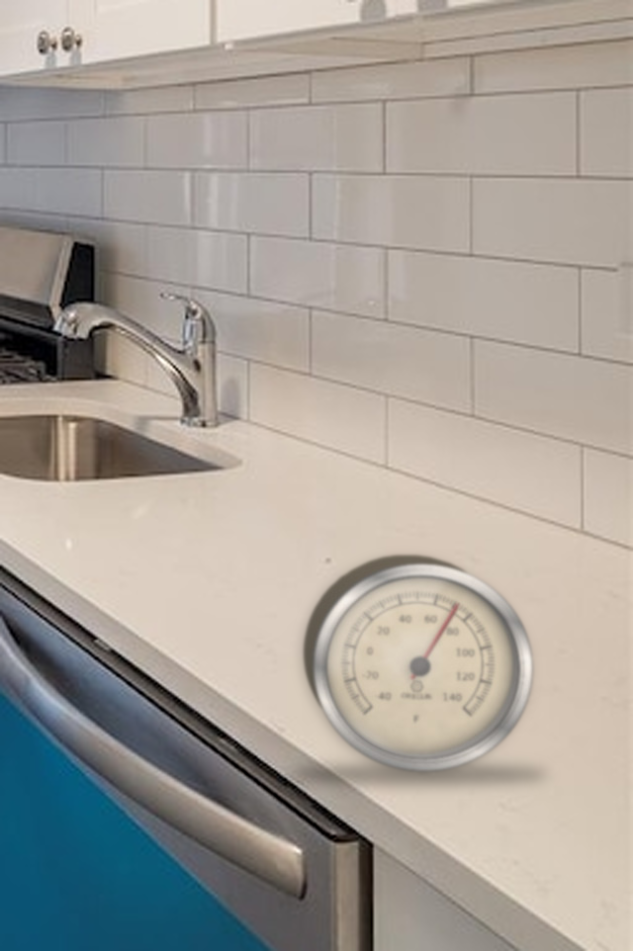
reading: °F 70
